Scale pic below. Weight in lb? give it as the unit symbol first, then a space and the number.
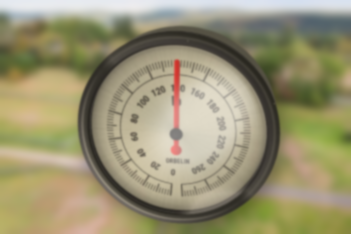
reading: lb 140
